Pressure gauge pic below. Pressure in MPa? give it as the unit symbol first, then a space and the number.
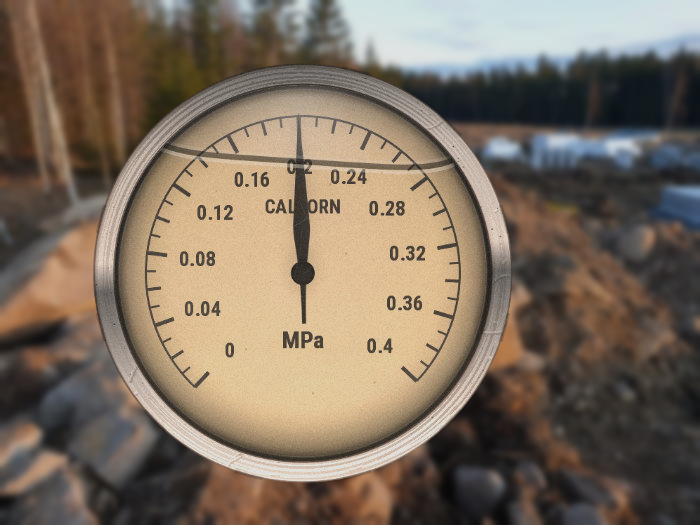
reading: MPa 0.2
